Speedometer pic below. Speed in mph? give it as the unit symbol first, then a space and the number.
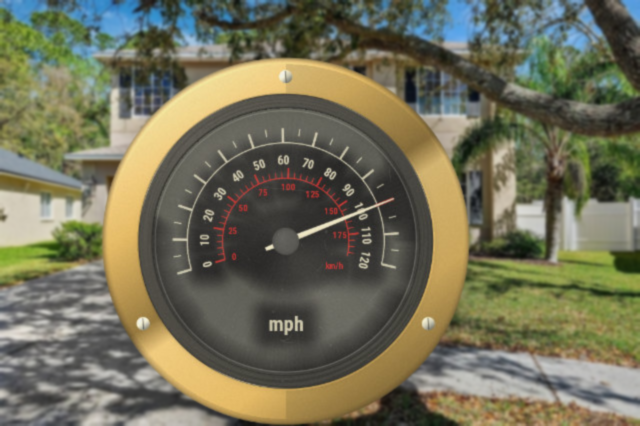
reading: mph 100
